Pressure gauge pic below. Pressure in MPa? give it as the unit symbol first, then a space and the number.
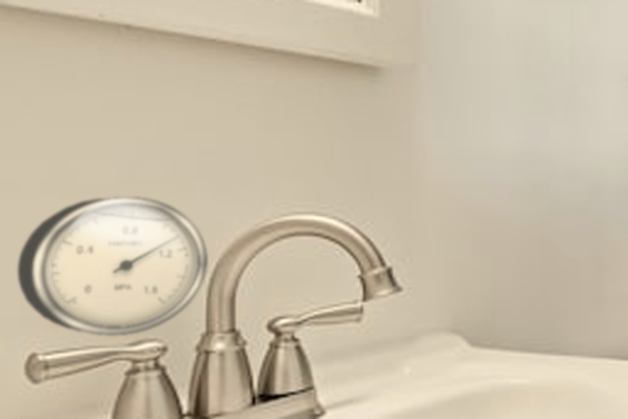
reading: MPa 1.1
